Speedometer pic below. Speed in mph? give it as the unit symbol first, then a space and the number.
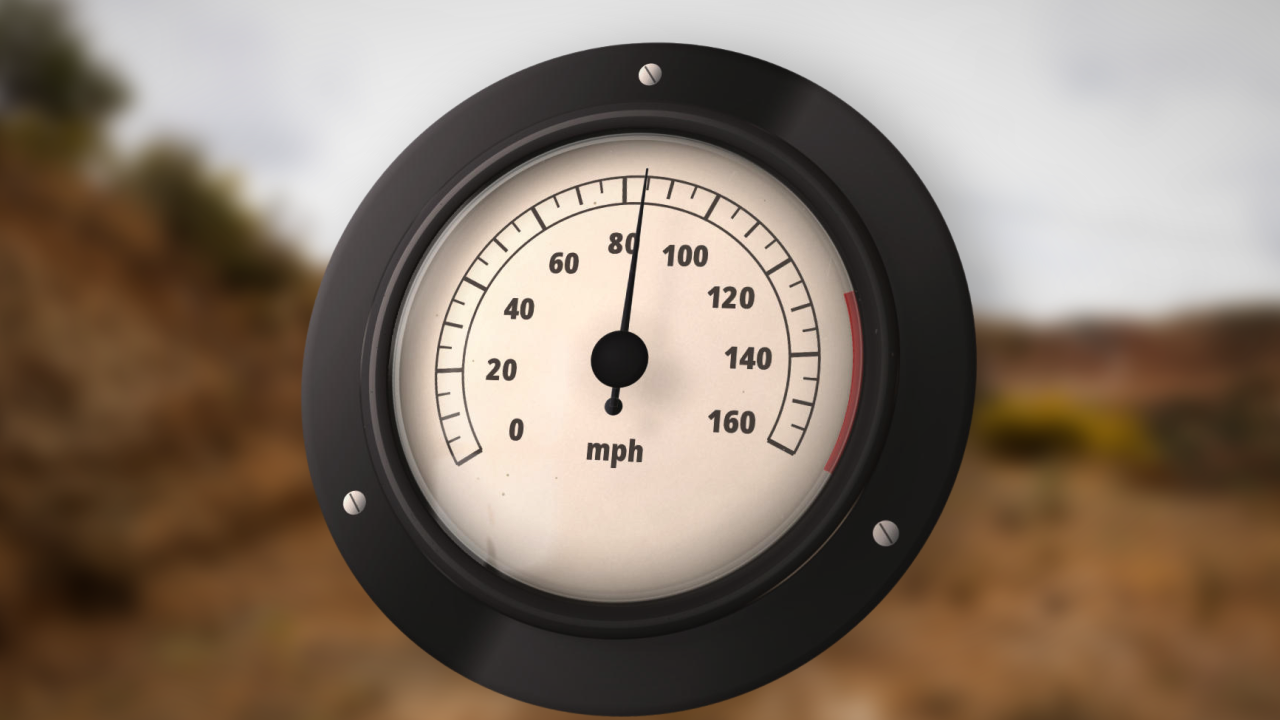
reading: mph 85
